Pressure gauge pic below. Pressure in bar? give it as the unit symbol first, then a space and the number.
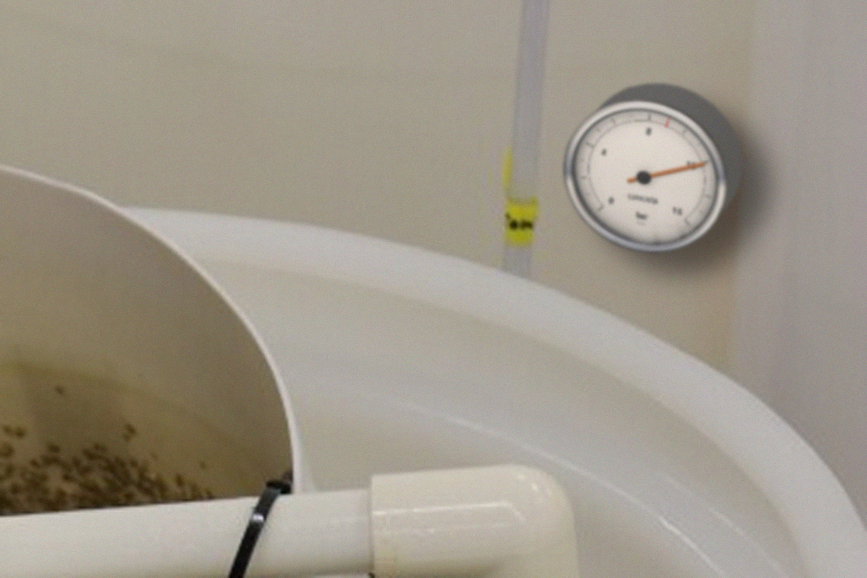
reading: bar 12
